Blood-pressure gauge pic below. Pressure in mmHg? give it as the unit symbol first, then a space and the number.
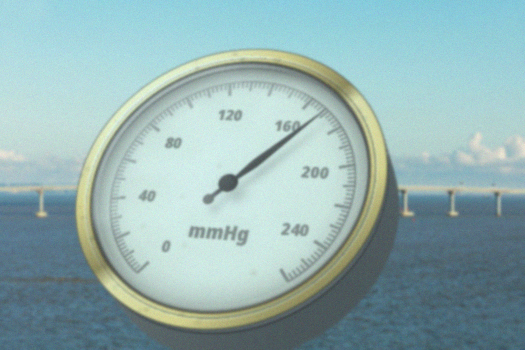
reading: mmHg 170
